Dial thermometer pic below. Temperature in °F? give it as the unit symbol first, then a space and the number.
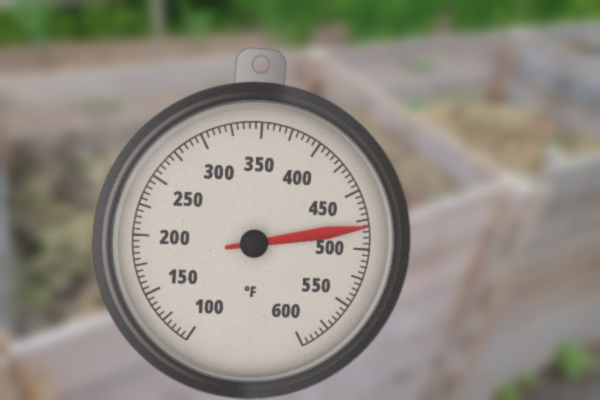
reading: °F 480
